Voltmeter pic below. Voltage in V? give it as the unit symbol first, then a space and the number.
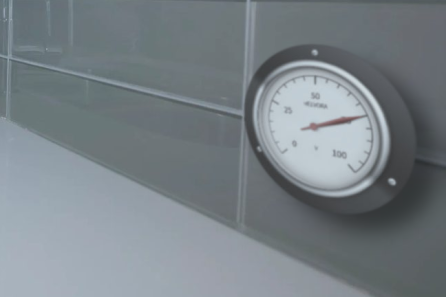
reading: V 75
